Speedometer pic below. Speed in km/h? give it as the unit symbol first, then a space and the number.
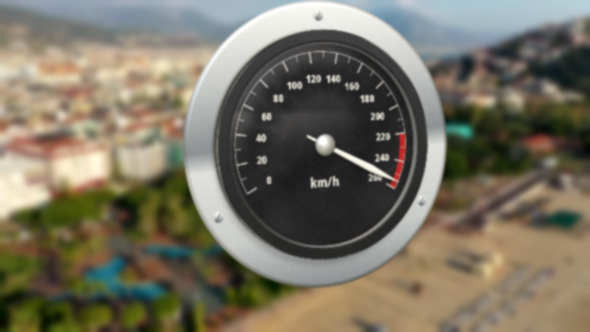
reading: km/h 255
